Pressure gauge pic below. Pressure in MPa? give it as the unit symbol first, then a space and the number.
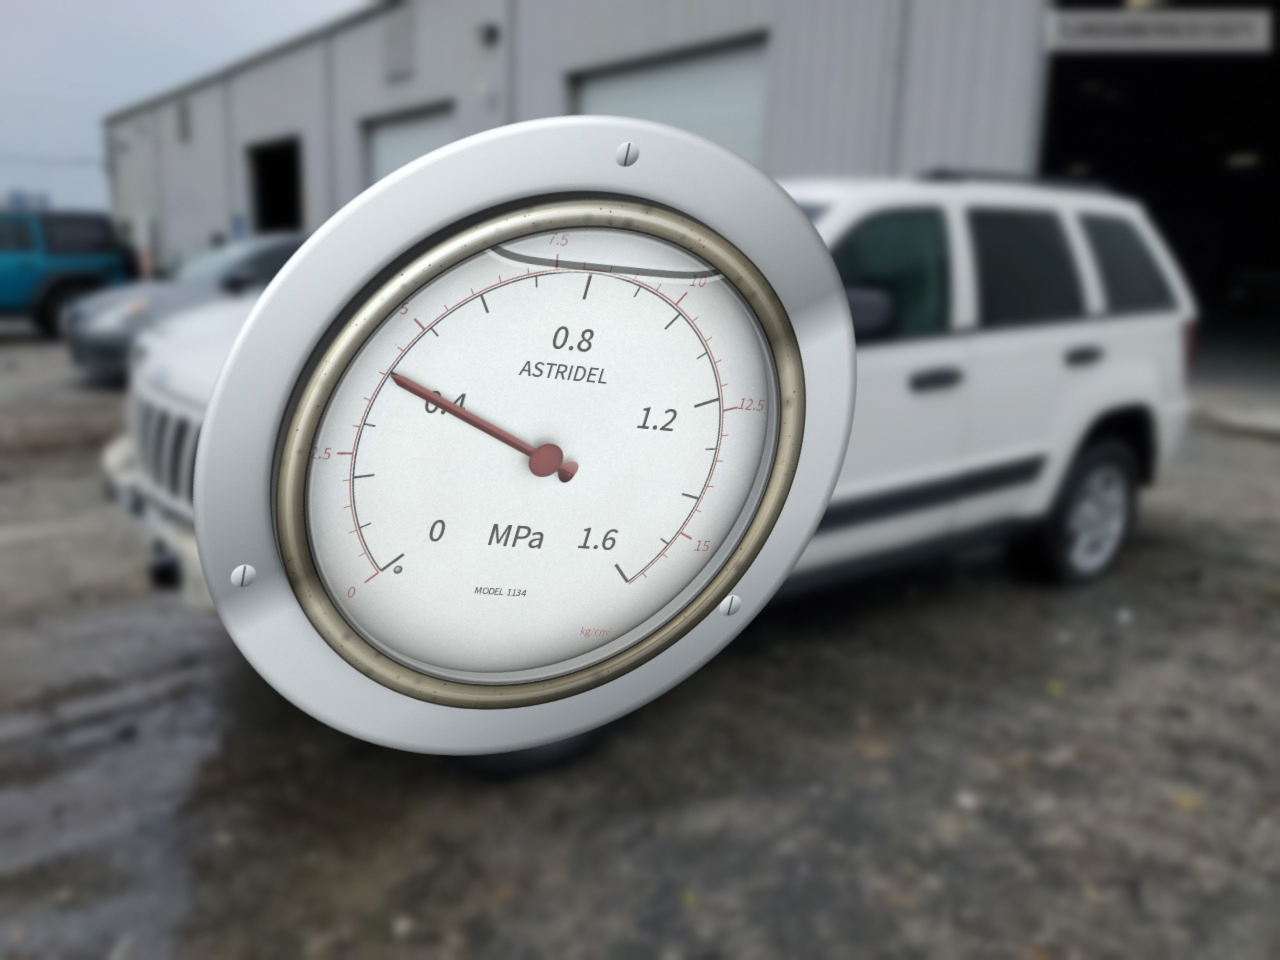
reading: MPa 0.4
